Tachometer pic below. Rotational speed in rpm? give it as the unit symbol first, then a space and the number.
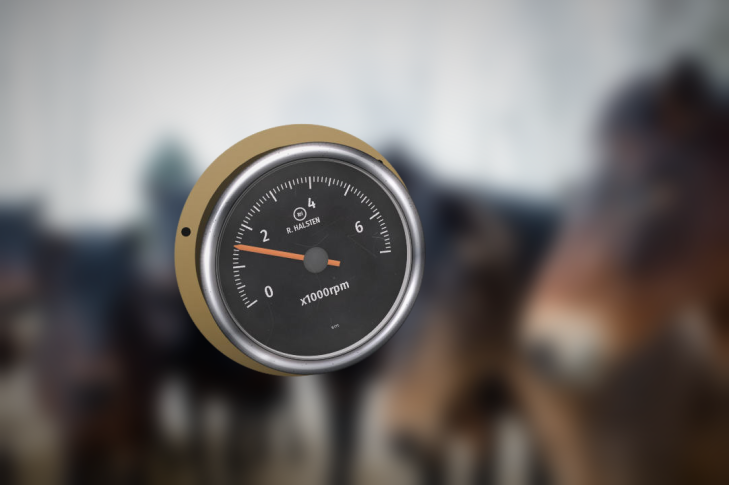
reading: rpm 1500
